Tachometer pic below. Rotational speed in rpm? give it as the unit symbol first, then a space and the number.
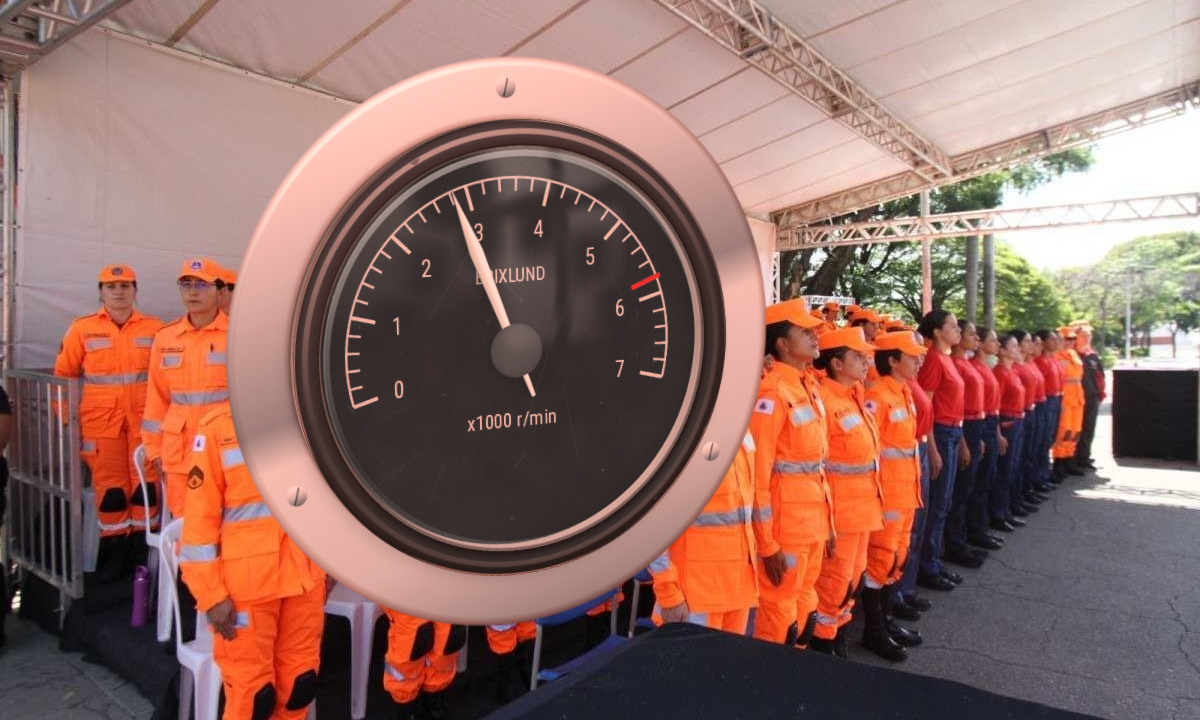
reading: rpm 2800
